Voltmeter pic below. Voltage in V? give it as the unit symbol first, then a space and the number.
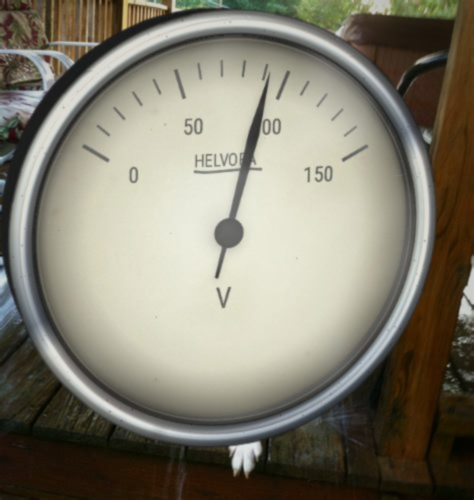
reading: V 90
